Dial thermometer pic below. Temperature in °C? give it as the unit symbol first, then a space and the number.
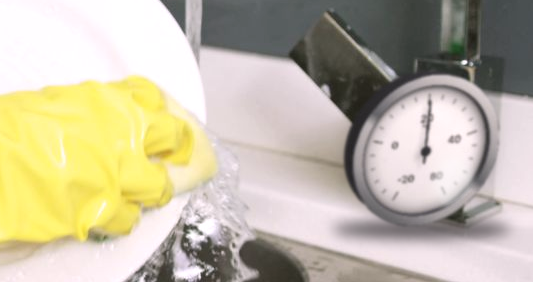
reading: °C 20
